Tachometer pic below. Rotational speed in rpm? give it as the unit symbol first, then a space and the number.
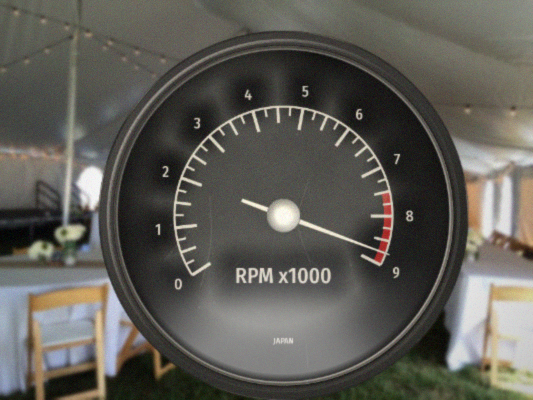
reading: rpm 8750
